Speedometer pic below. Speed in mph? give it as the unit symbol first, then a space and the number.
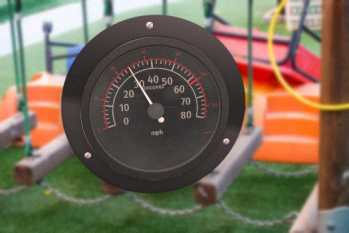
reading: mph 30
